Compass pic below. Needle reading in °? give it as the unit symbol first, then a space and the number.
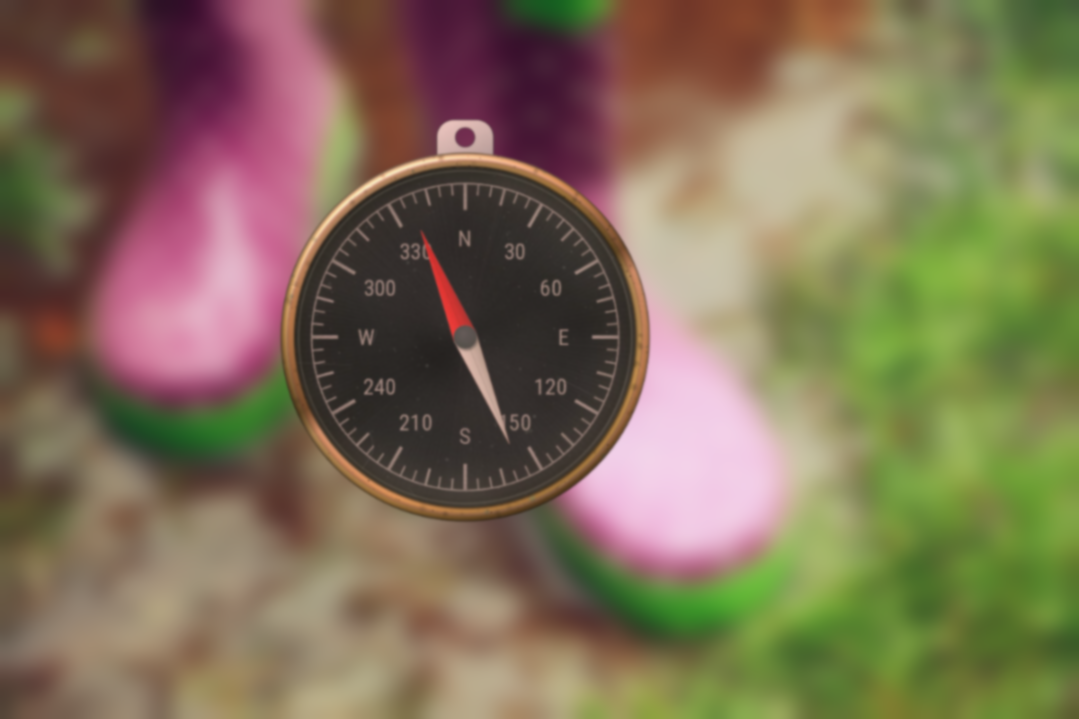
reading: ° 337.5
